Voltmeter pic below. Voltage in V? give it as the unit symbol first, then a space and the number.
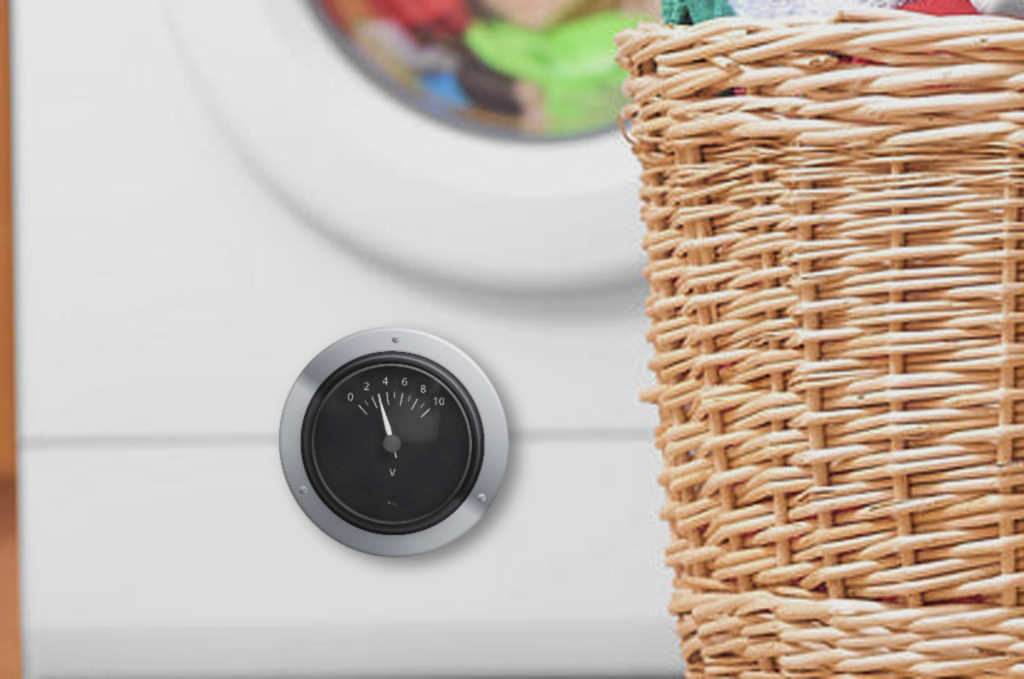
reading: V 3
